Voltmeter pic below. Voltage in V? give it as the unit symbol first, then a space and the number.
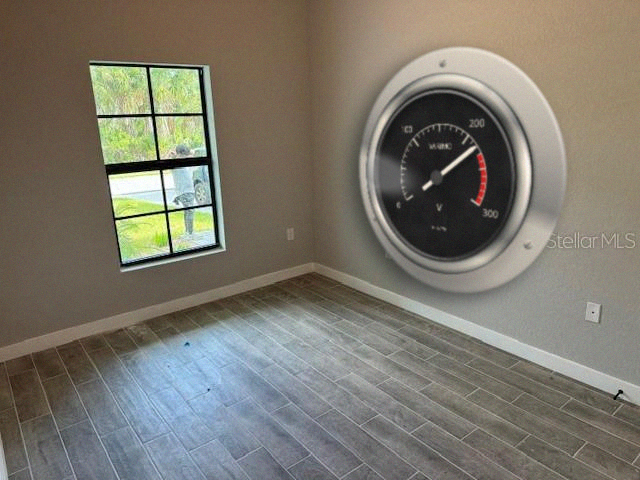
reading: V 220
